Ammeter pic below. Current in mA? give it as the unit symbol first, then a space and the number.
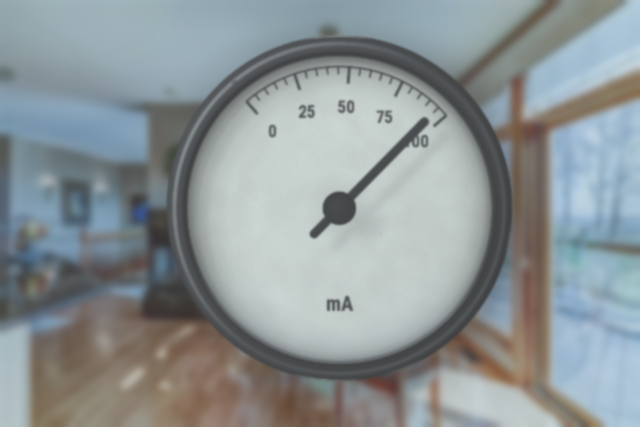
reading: mA 95
